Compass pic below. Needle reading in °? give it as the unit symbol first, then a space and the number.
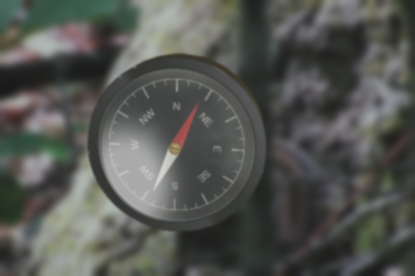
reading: ° 25
